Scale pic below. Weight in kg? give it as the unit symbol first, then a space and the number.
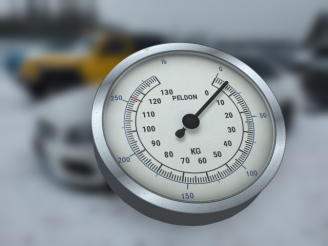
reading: kg 5
